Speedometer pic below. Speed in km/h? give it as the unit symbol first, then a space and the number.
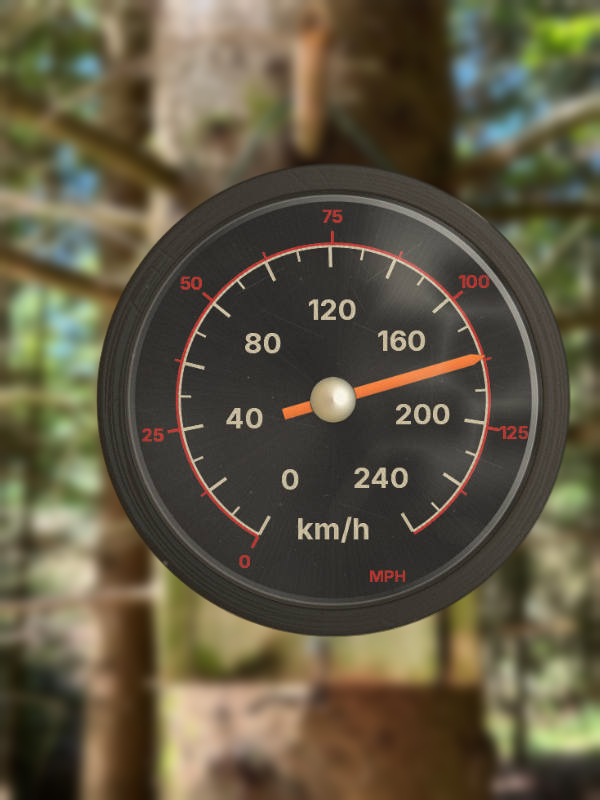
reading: km/h 180
